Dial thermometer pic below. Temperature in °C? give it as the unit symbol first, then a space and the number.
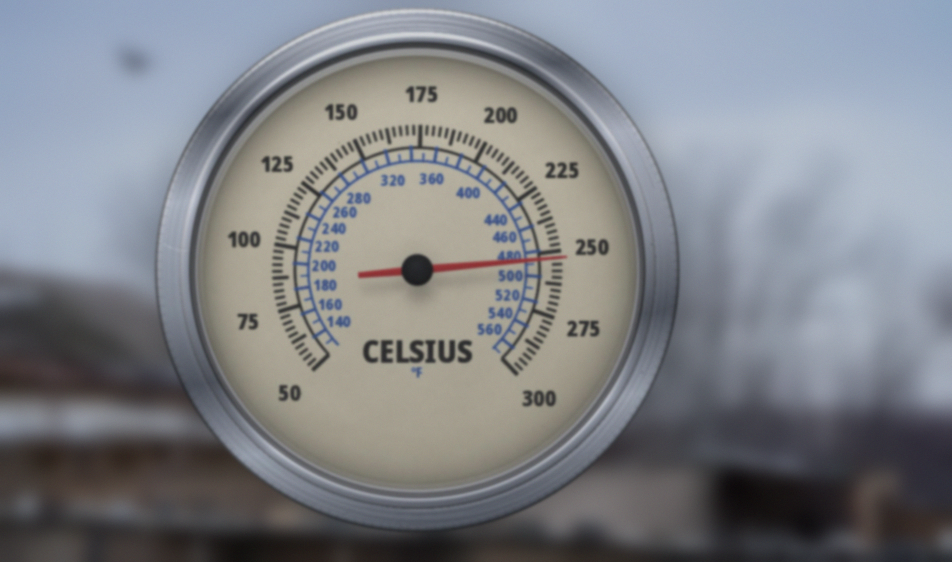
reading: °C 252.5
